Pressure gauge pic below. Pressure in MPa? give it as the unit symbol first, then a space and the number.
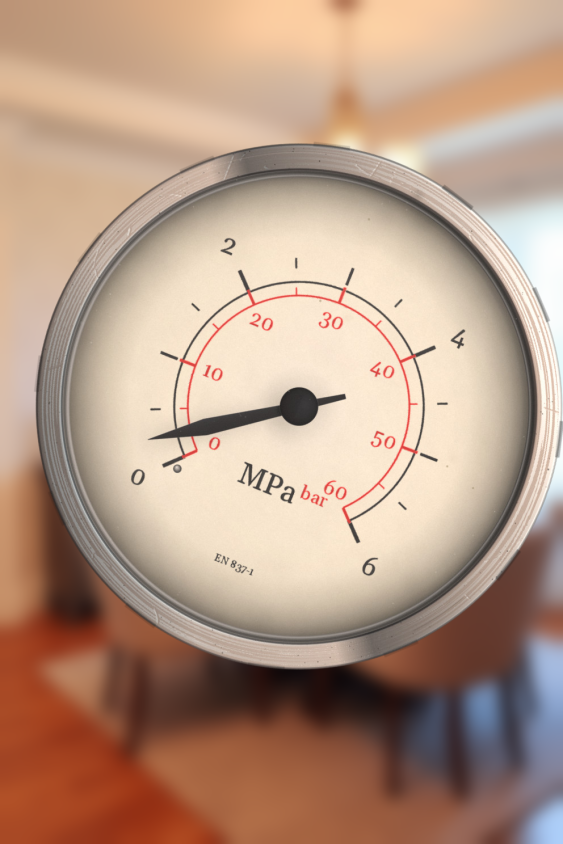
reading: MPa 0.25
